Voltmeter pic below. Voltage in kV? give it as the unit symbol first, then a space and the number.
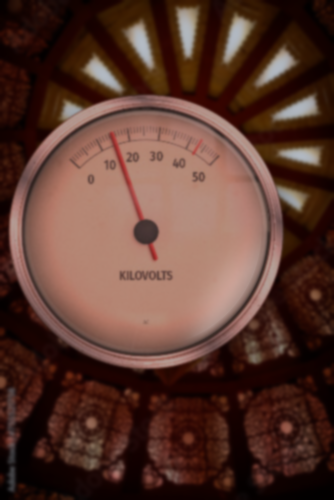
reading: kV 15
